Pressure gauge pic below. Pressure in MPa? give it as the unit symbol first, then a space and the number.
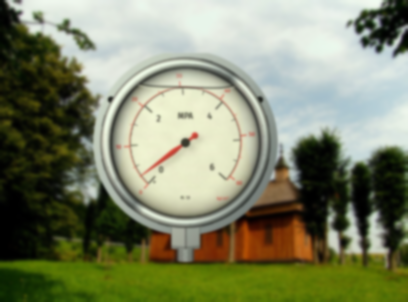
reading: MPa 0.25
